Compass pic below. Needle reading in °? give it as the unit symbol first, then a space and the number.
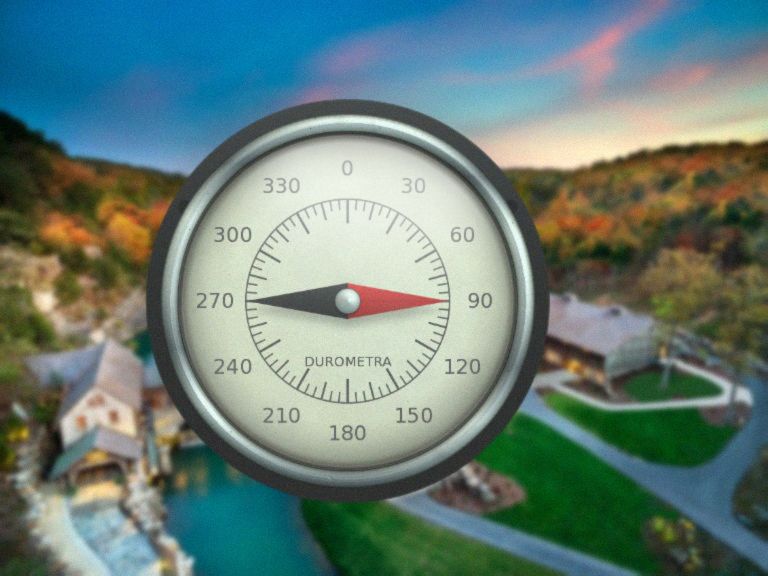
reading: ° 90
